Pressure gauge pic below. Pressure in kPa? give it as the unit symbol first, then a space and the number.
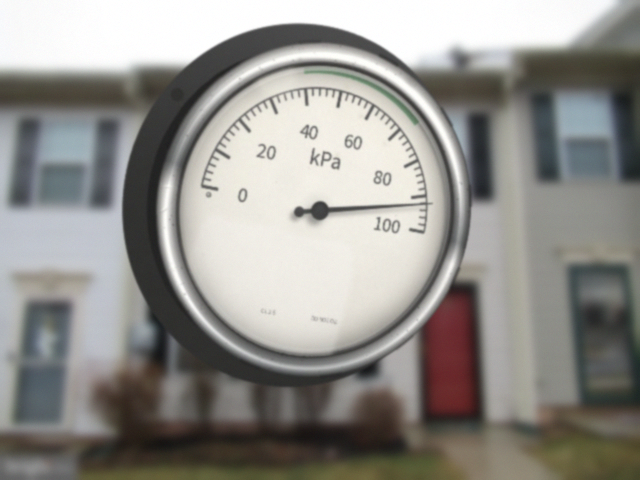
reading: kPa 92
